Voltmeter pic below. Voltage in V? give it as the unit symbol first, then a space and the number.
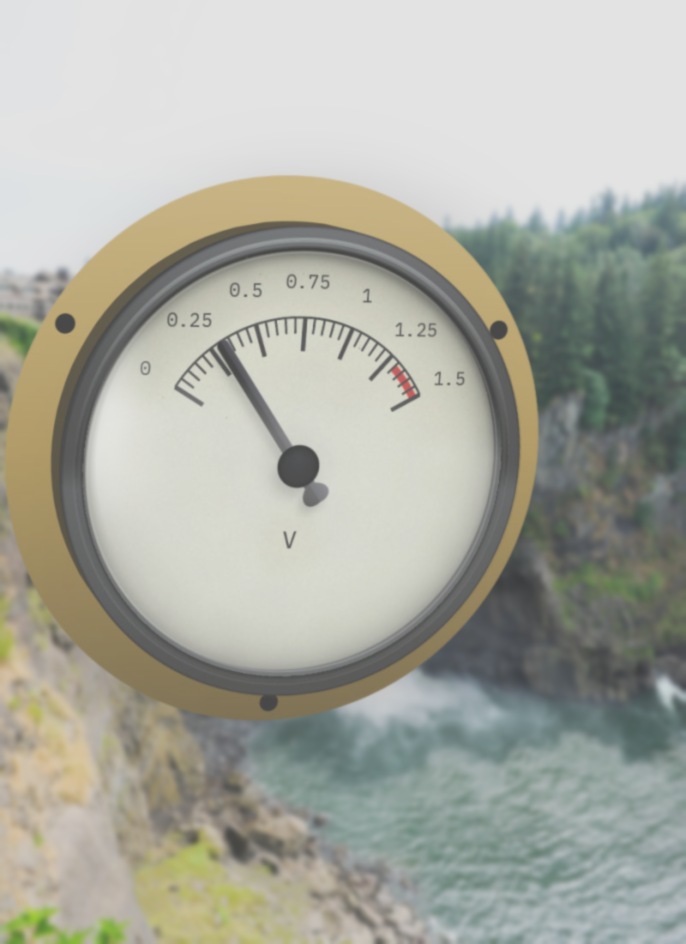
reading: V 0.3
